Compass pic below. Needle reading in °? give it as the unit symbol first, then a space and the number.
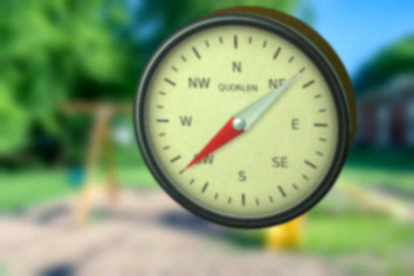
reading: ° 230
